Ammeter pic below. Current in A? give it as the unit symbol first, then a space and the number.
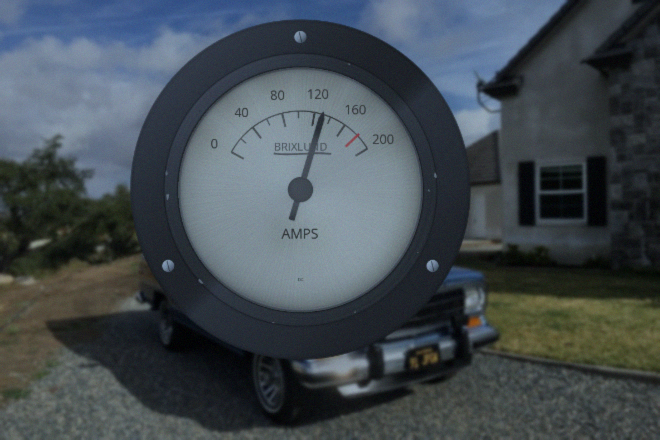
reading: A 130
